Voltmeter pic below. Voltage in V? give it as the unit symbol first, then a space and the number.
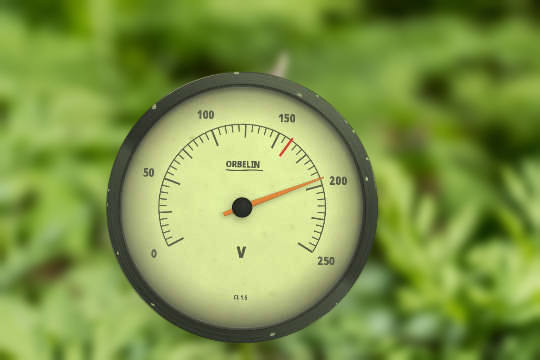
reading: V 195
